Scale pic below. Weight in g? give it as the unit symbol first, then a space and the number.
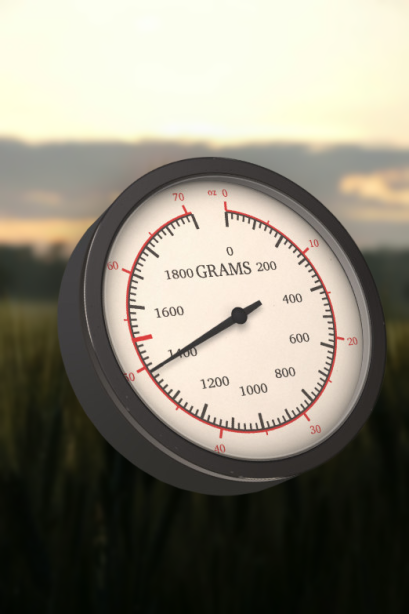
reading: g 1400
